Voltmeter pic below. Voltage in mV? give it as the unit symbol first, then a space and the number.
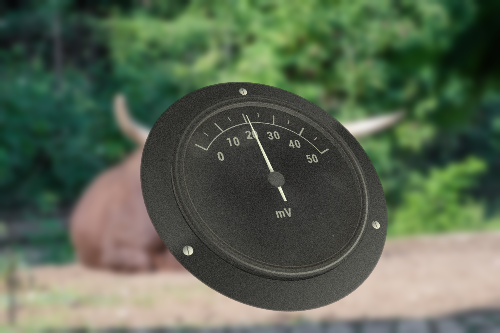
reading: mV 20
